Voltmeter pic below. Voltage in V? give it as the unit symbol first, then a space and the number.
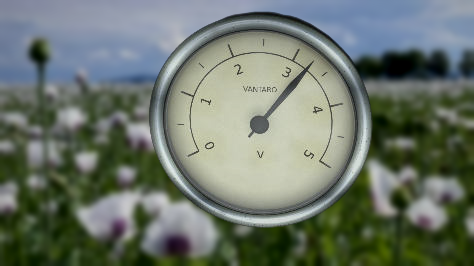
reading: V 3.25
